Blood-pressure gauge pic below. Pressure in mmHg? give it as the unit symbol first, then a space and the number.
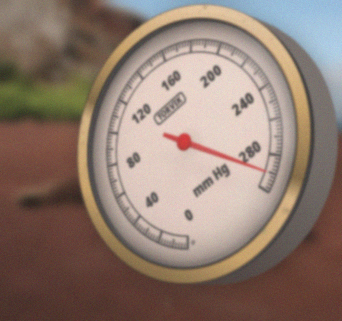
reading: mmHg 290
